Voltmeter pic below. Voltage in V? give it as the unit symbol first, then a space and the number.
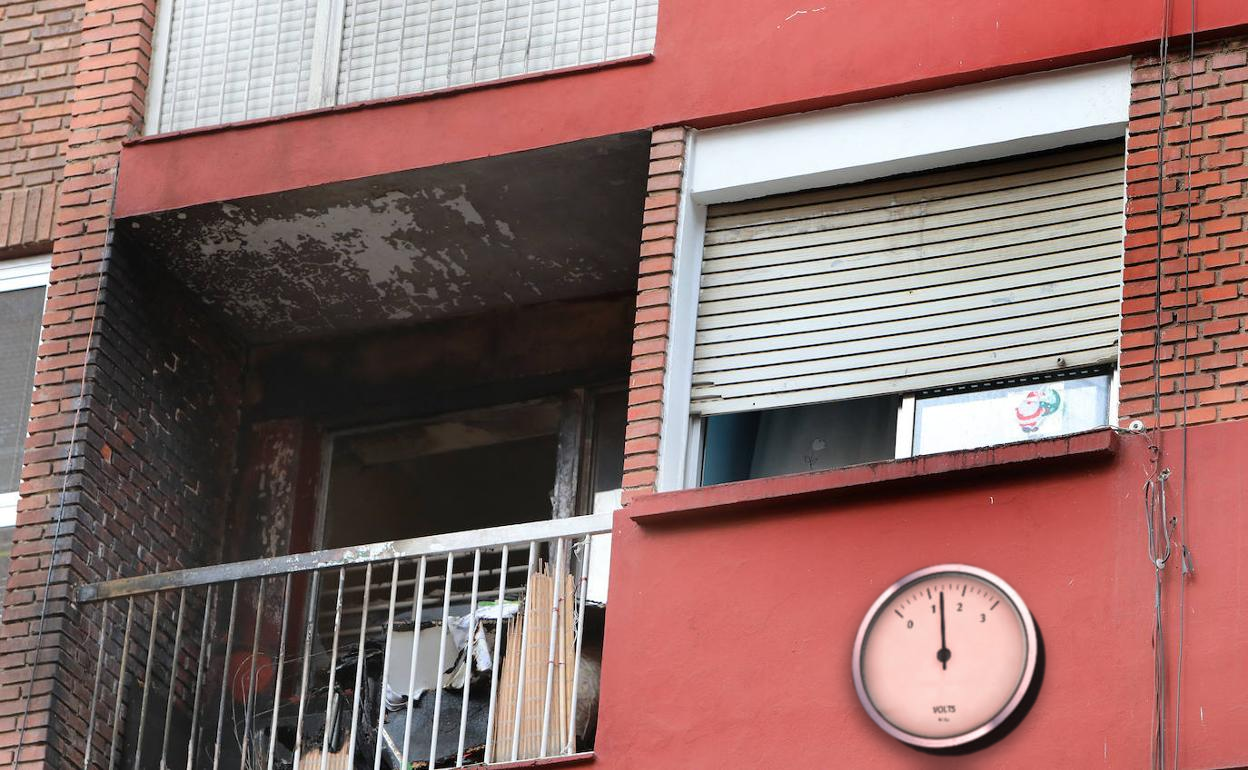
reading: V 1.4
